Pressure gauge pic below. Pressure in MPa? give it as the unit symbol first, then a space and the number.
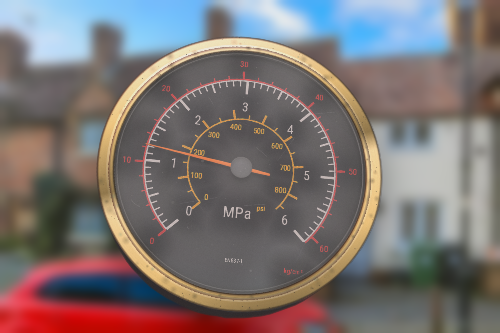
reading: MPa 1.2
